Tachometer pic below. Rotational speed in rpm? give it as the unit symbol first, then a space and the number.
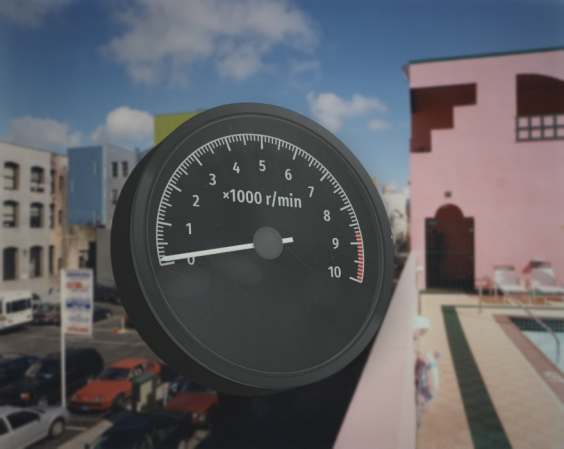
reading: rpm 100
